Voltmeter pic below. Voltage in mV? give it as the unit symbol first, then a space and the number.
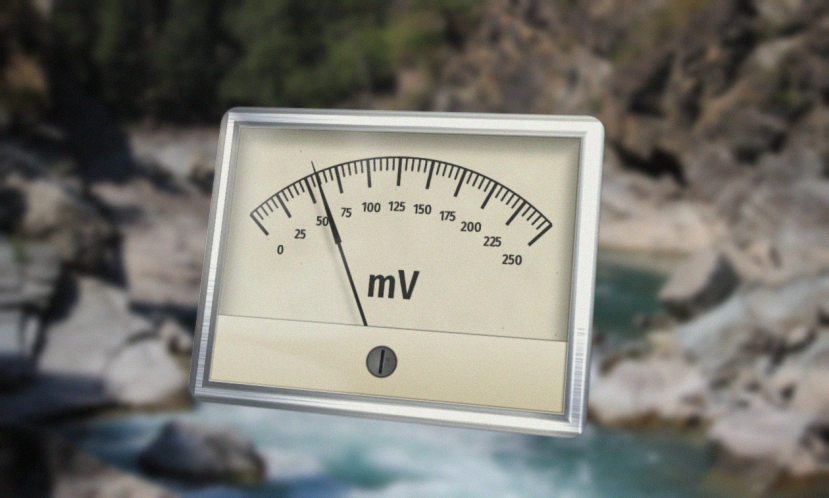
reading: mV 60
